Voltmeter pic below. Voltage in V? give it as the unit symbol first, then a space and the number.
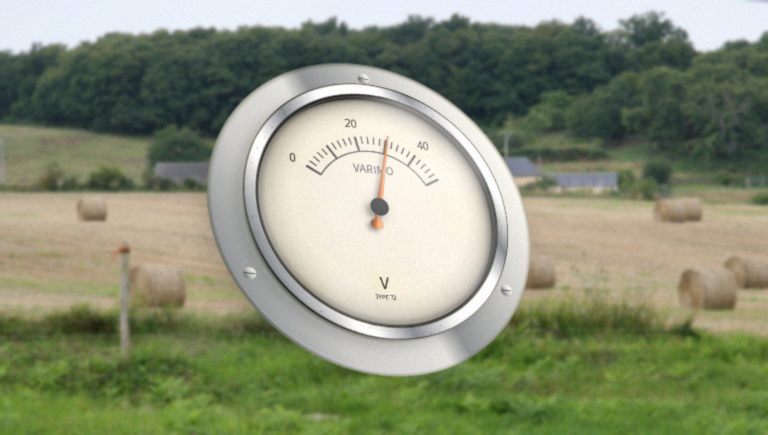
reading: V 30
